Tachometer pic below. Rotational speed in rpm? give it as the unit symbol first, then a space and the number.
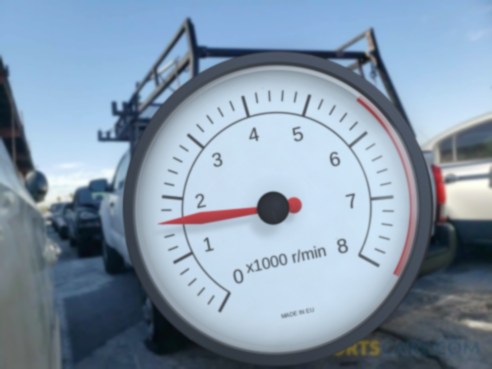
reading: rpm 1600
